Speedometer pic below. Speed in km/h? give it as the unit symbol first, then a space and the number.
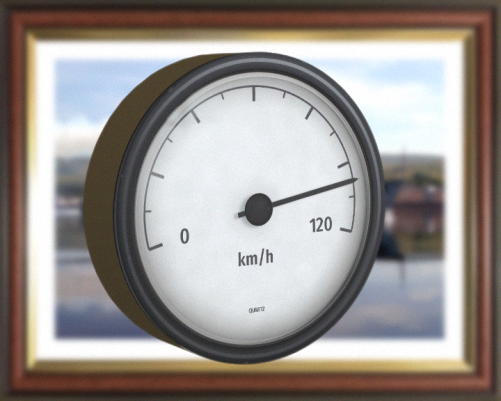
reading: km/h 105
